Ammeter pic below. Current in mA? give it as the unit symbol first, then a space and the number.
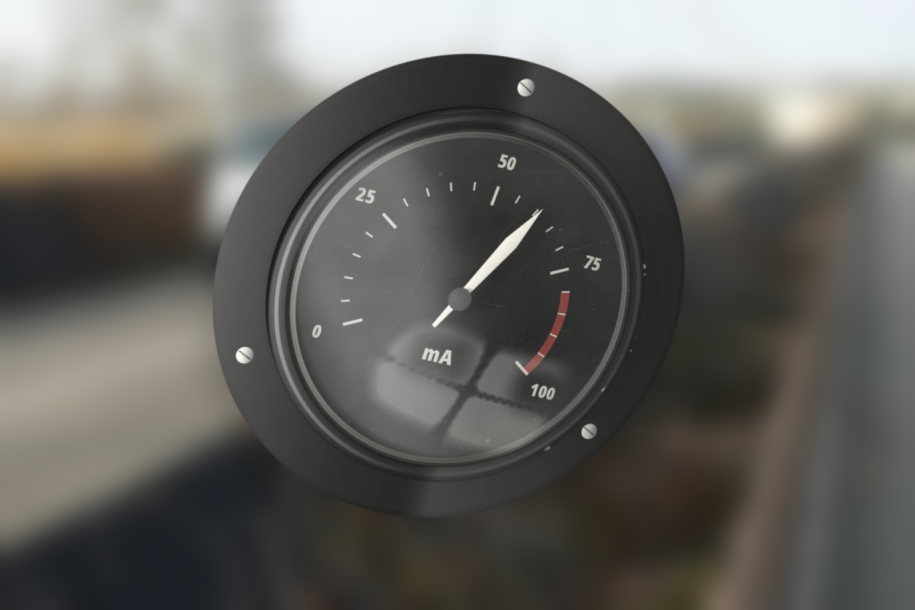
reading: mA 60
